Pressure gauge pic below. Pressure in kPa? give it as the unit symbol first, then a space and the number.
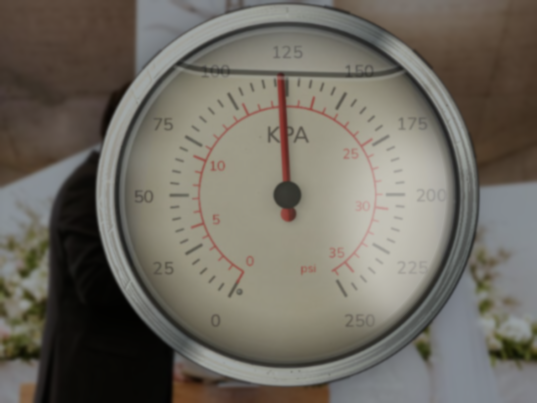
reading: kPa 122.5
